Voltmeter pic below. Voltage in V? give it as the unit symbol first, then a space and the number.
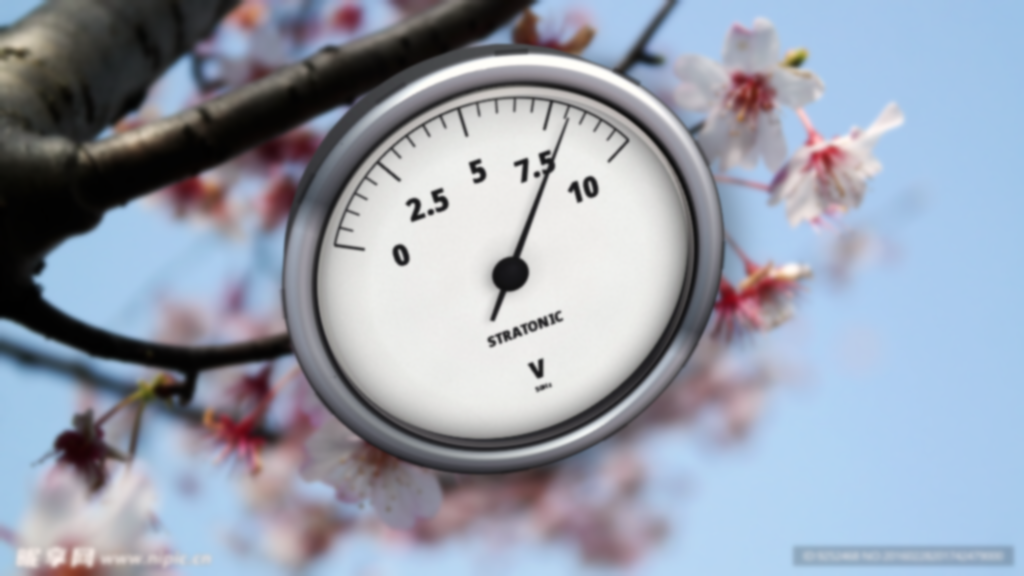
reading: V 8
